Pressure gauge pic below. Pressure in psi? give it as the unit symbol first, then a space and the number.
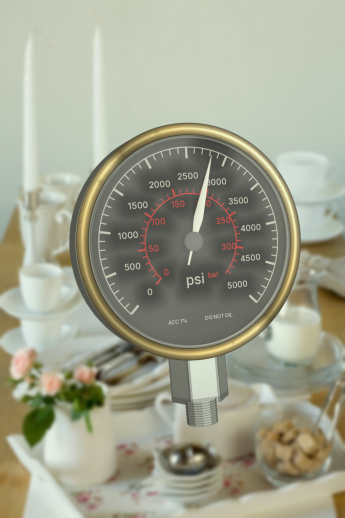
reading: psi 2800
